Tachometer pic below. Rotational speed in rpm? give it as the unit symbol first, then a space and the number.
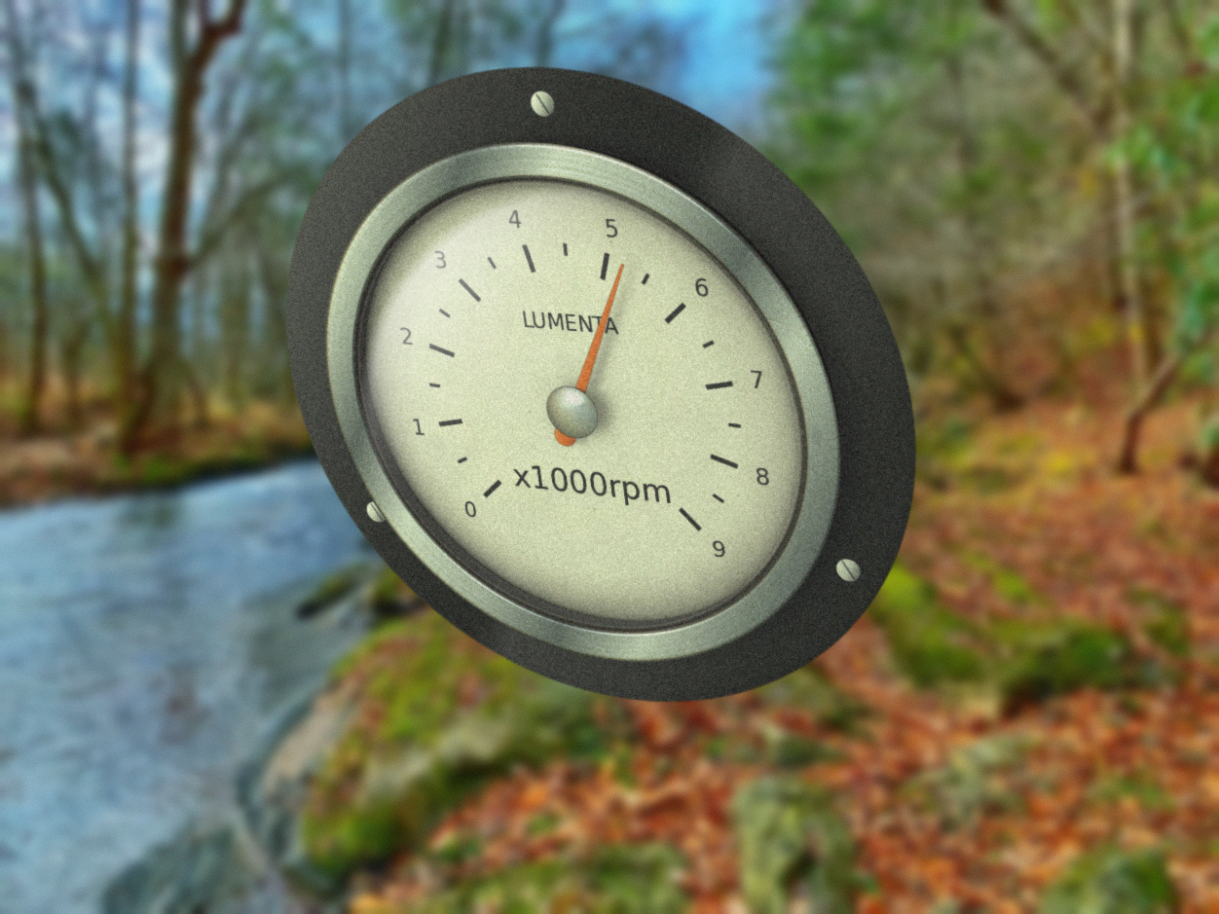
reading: rpm 5250
